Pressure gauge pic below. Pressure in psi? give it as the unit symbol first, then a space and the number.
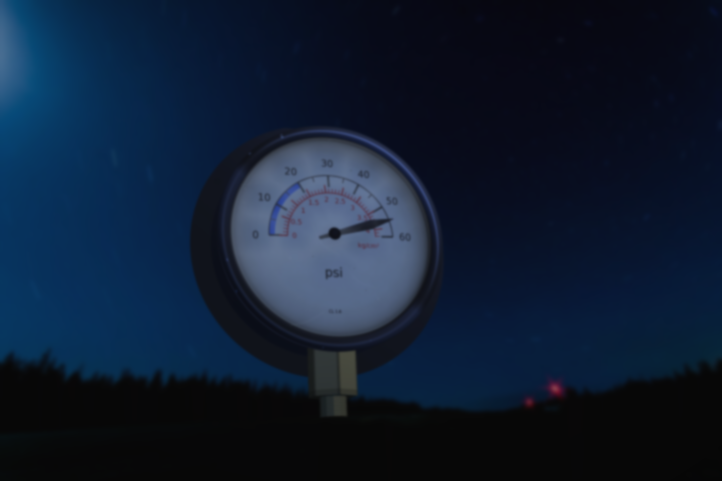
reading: psi 55
